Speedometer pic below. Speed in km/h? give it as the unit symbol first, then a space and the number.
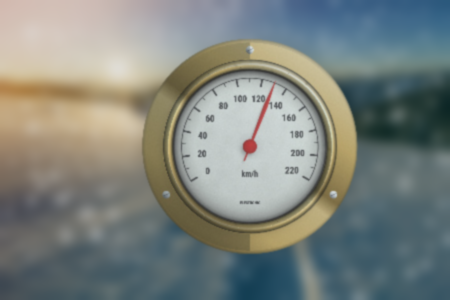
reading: km/h 130
